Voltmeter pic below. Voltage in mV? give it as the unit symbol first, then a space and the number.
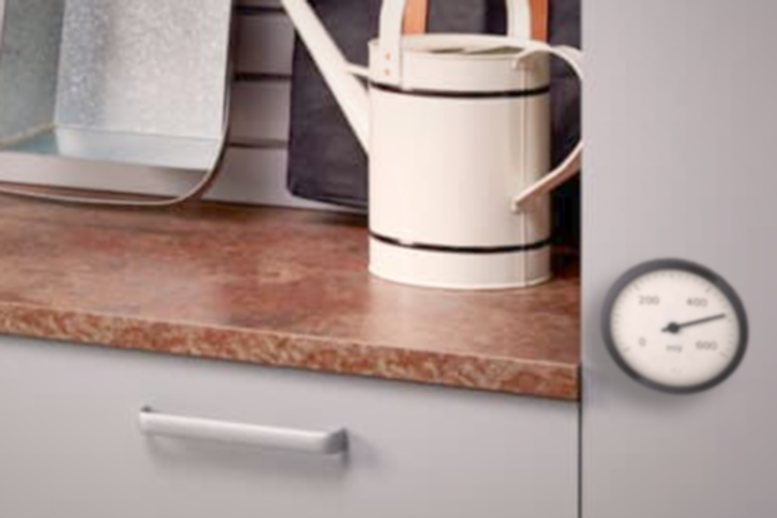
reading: mV 480
